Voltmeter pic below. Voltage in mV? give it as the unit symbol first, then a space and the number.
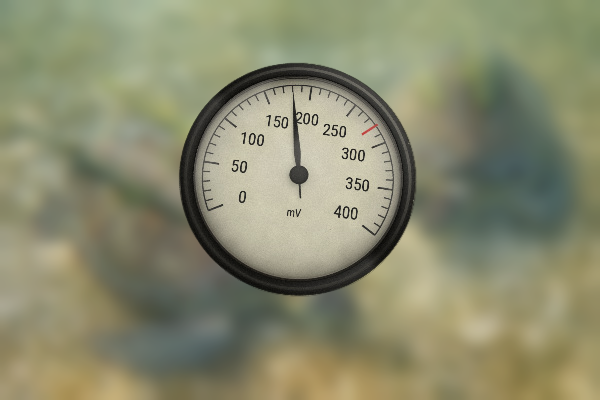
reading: mV 180
